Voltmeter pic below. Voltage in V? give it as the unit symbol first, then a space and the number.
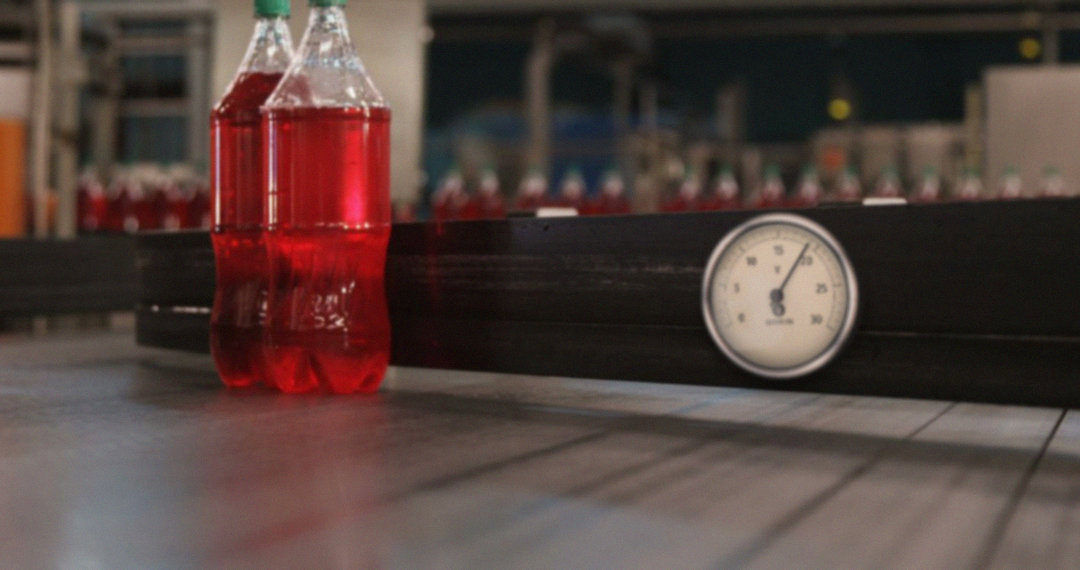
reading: V 19
